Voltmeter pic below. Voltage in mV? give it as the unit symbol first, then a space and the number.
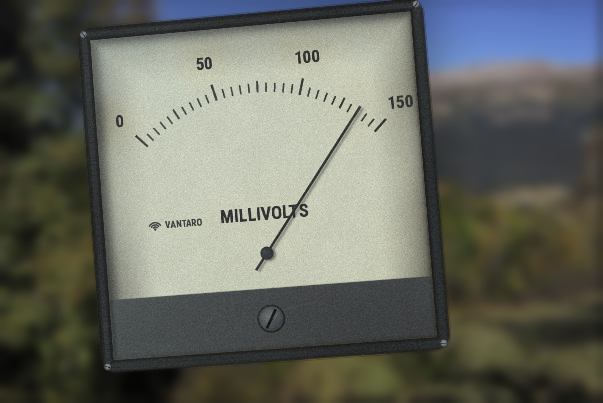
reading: mV 135
